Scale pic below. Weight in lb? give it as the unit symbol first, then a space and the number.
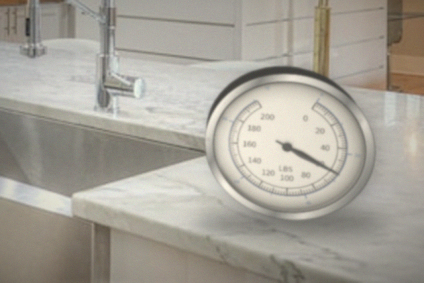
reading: lb 60
